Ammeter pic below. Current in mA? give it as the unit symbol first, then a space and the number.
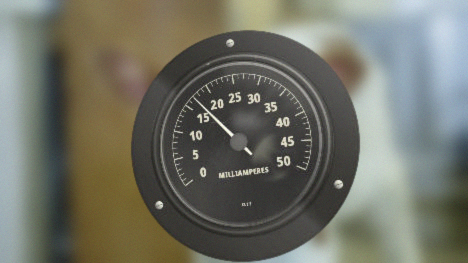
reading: mA 17
